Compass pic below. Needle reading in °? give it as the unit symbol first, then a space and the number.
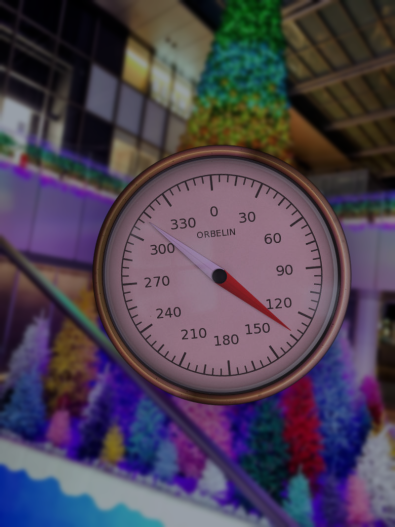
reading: ° 132.5
